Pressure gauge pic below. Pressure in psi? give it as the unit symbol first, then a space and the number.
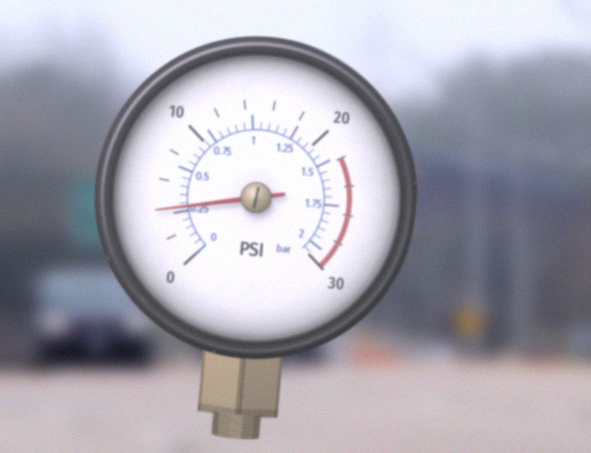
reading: psi 4
